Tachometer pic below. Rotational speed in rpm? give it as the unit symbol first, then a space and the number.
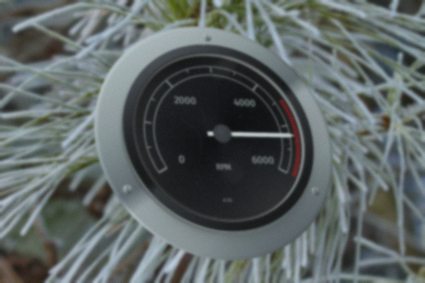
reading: rpm 5250
